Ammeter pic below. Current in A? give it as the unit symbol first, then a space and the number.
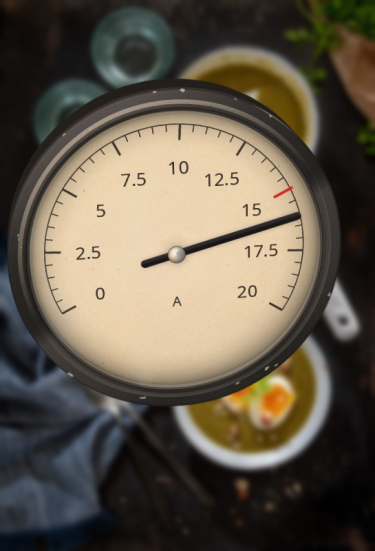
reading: A 16
